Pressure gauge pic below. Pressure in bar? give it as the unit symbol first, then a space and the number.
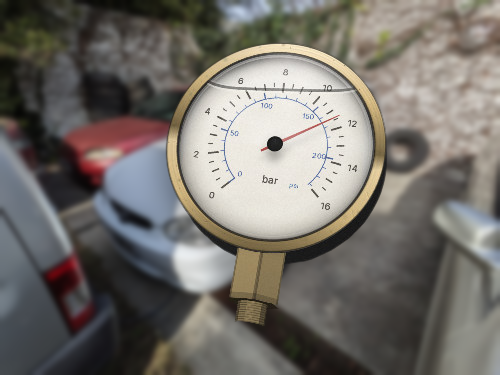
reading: bar 11.5
